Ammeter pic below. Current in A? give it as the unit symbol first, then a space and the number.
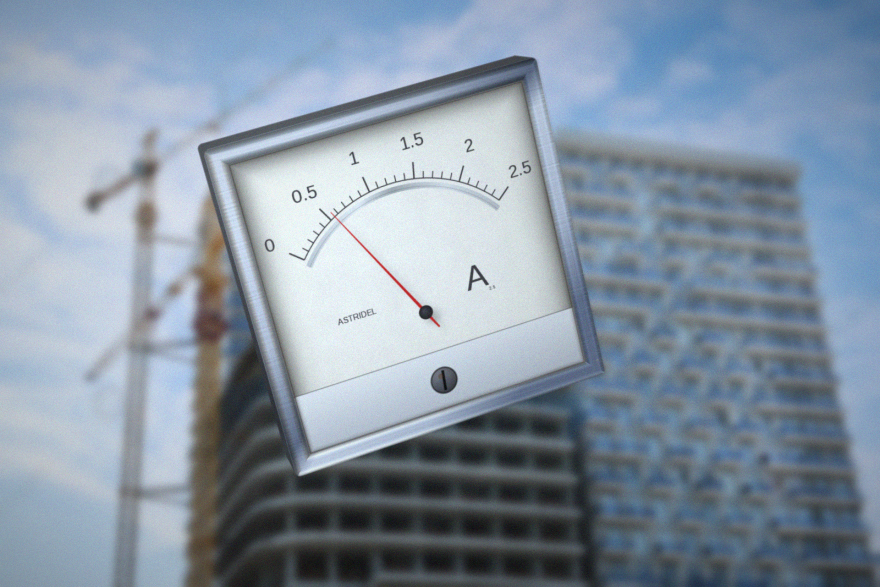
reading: A 0.55
